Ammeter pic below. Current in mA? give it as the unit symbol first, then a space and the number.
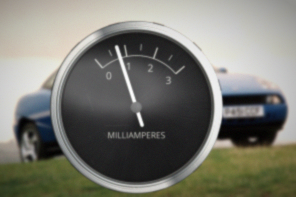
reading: mA 0.75
